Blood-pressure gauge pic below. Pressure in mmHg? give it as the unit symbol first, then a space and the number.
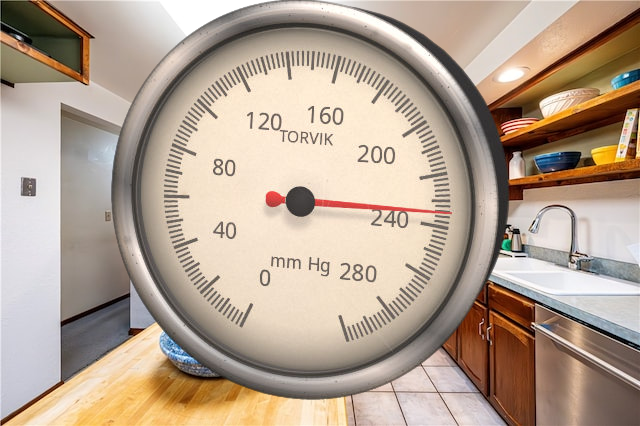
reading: mmHg 234
